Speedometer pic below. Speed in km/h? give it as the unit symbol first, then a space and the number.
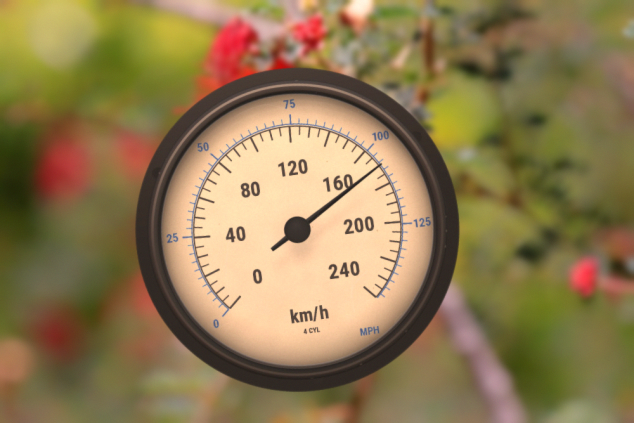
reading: km/h 170
